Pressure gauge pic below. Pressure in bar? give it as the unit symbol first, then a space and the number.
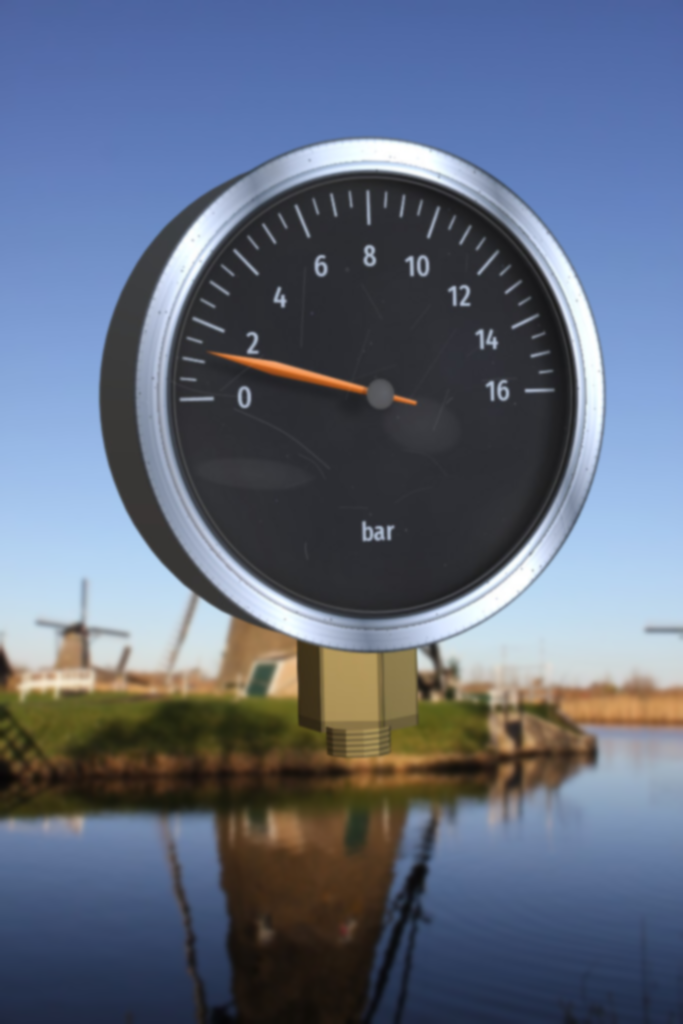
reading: bar 1.25
